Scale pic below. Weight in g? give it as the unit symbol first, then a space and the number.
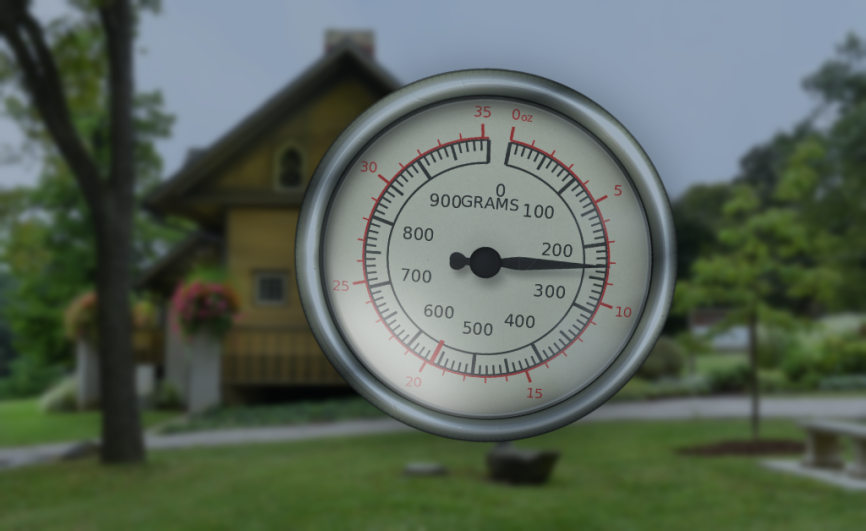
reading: g 230
